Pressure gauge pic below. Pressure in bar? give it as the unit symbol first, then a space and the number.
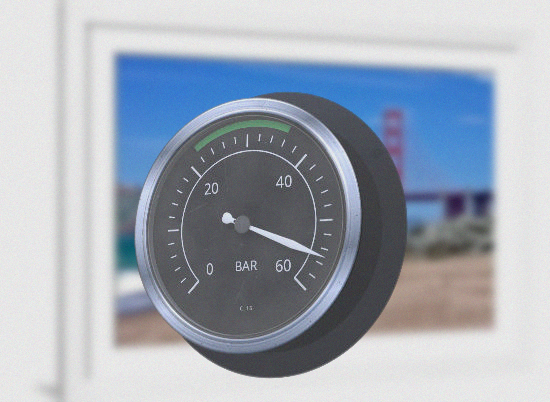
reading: bar 55
